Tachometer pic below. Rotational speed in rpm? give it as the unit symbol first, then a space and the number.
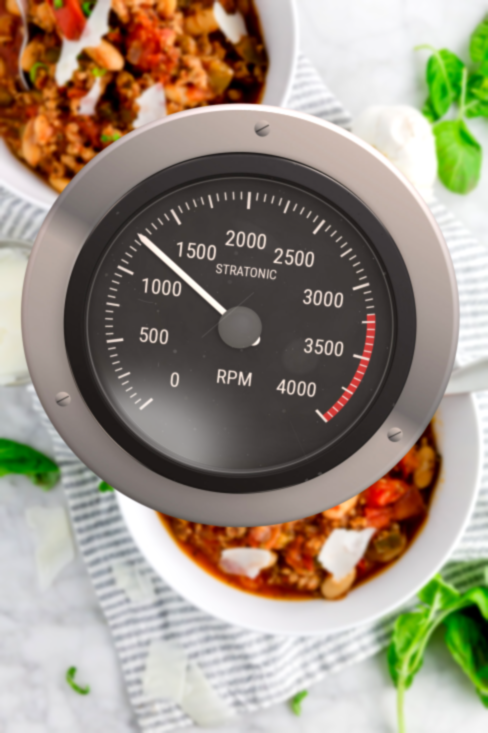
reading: rpm 1250
